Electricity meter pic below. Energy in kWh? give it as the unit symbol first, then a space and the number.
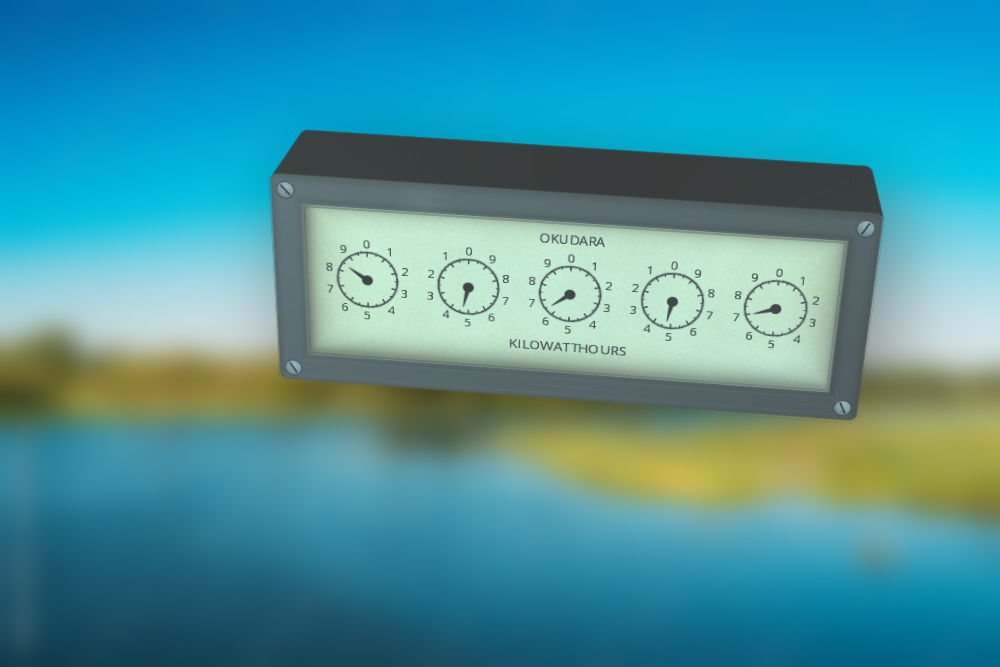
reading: kWh 84647
